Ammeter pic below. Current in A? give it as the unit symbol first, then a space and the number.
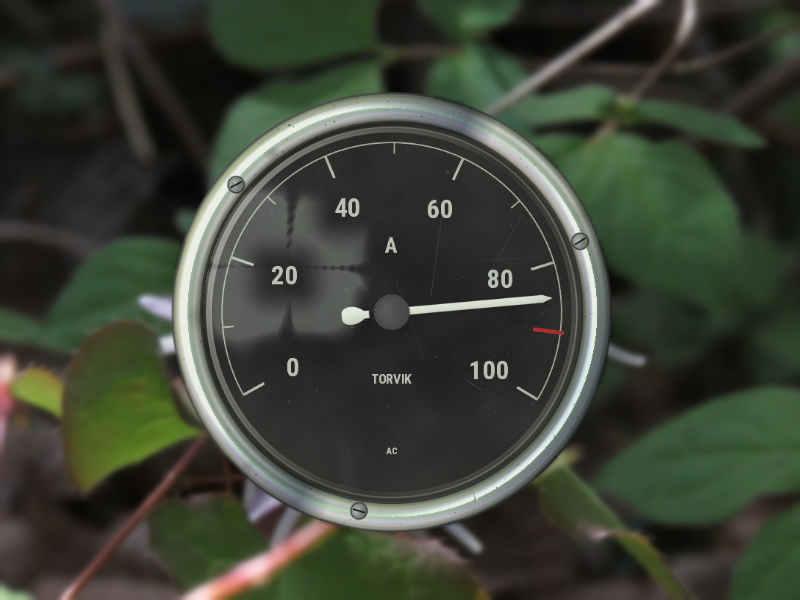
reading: A 85
